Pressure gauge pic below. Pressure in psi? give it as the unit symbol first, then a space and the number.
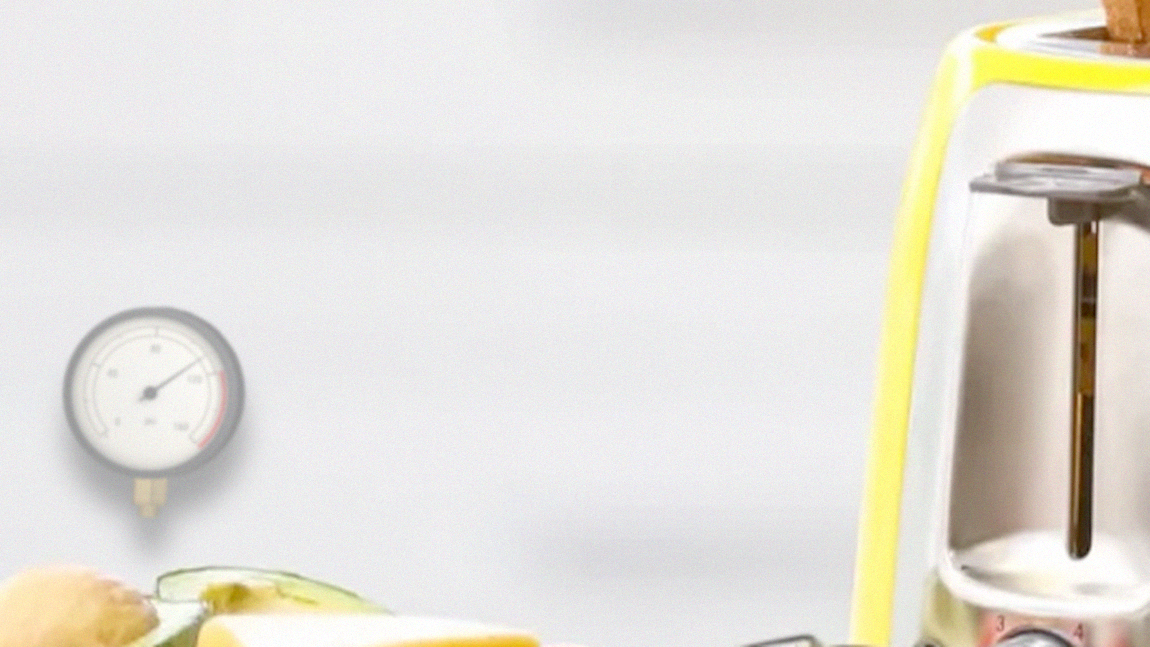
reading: psi 110
